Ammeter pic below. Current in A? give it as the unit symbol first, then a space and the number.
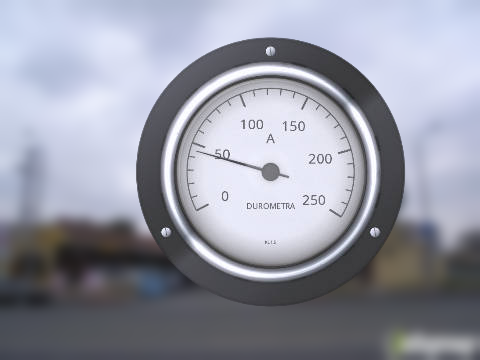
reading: A 45
